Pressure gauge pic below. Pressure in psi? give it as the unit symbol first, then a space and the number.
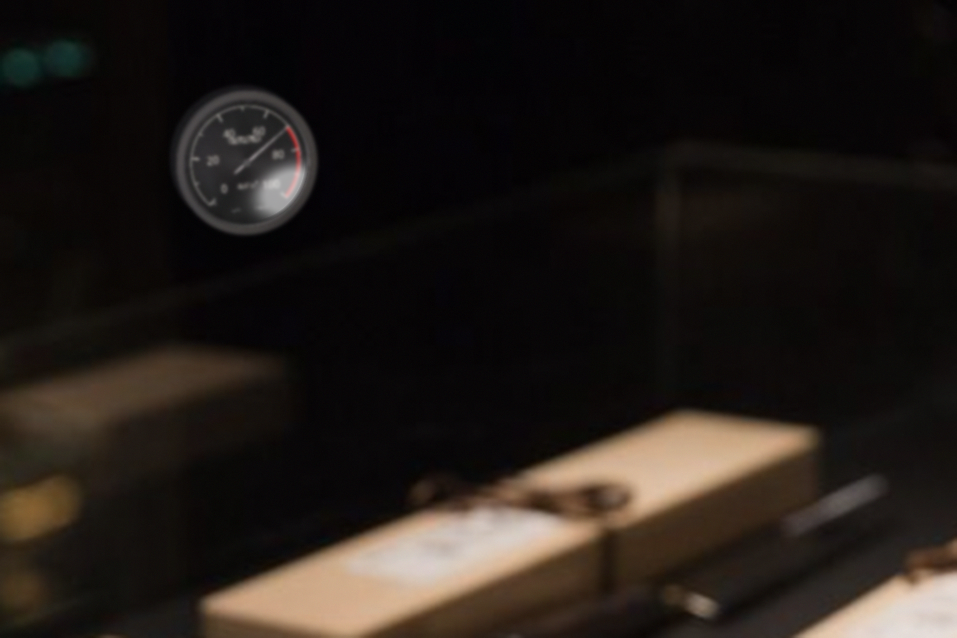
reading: psi 70
